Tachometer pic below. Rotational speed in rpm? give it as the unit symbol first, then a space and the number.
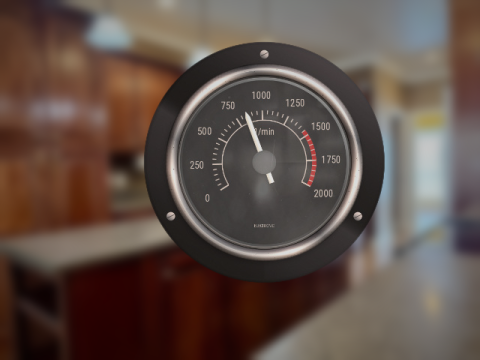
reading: rpm 850
